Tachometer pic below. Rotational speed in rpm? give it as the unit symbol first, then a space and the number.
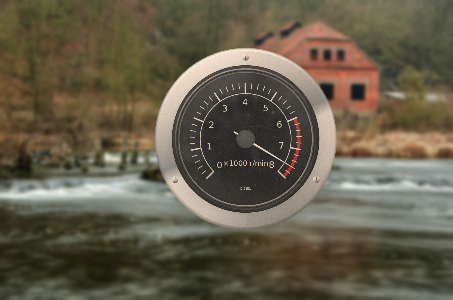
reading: rpm 7600
